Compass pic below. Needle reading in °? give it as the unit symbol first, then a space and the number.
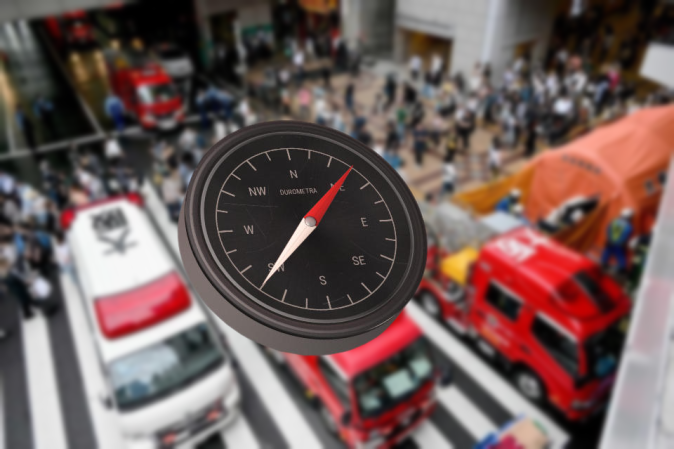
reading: ° 45
